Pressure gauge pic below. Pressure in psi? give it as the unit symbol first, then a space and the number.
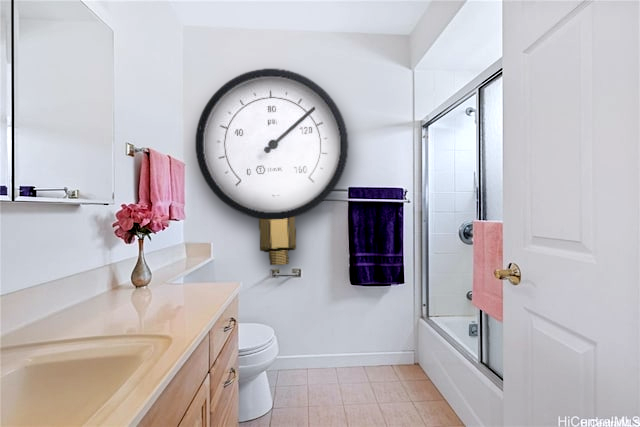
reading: psi 110
